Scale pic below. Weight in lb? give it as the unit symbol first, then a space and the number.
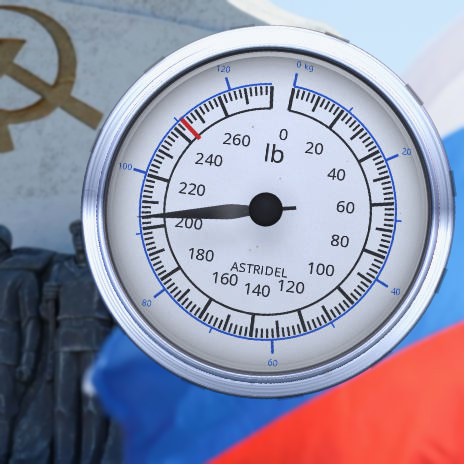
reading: lb 204
